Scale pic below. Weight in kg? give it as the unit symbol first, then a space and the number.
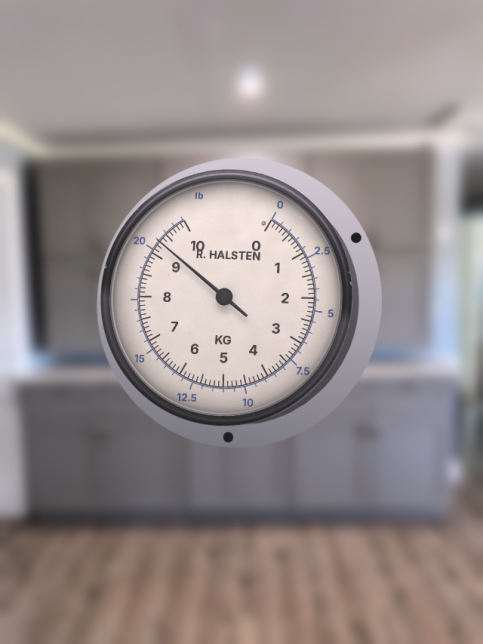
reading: kg 9.3
